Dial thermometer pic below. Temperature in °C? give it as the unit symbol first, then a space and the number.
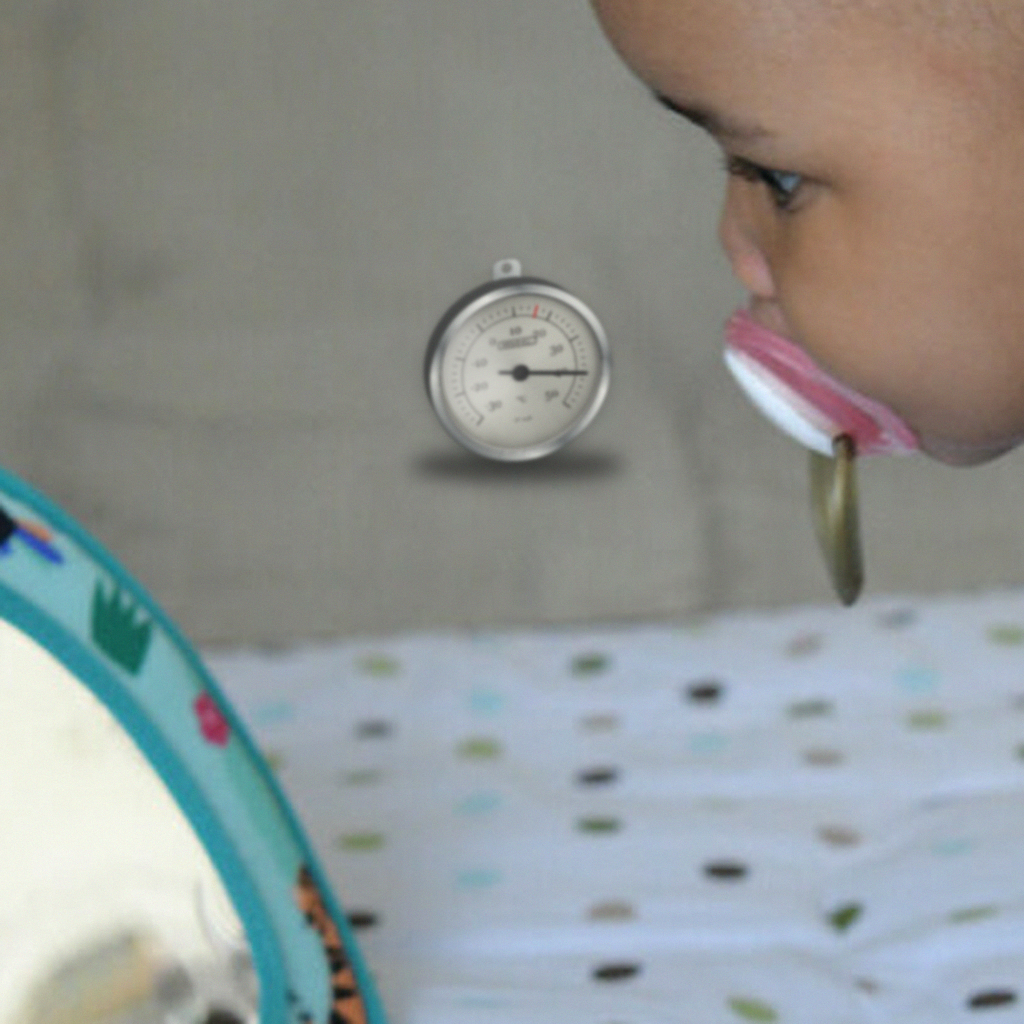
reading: °C 40
